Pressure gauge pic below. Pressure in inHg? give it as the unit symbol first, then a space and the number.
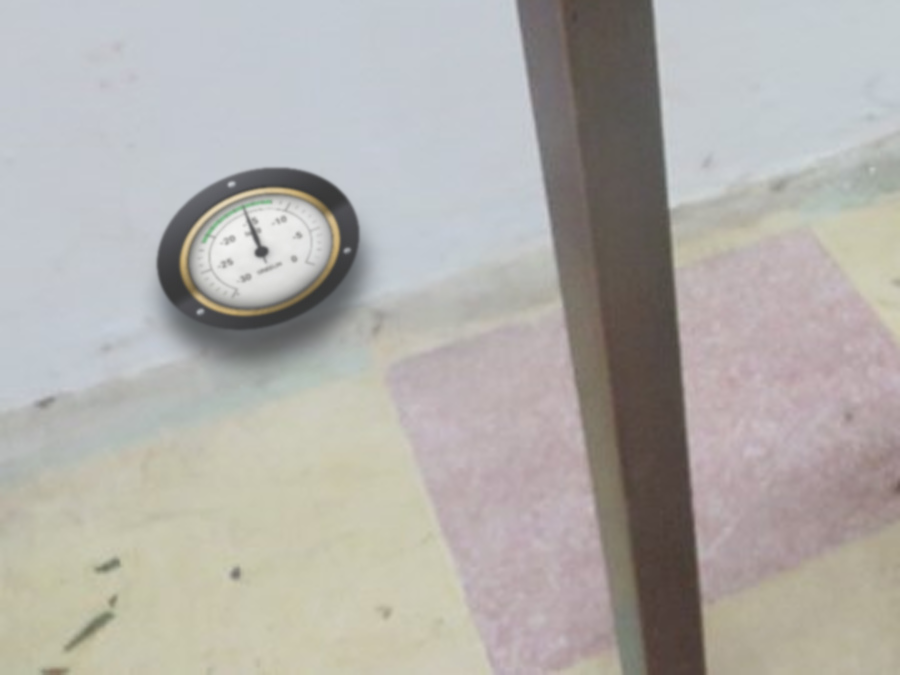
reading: inHg -15
